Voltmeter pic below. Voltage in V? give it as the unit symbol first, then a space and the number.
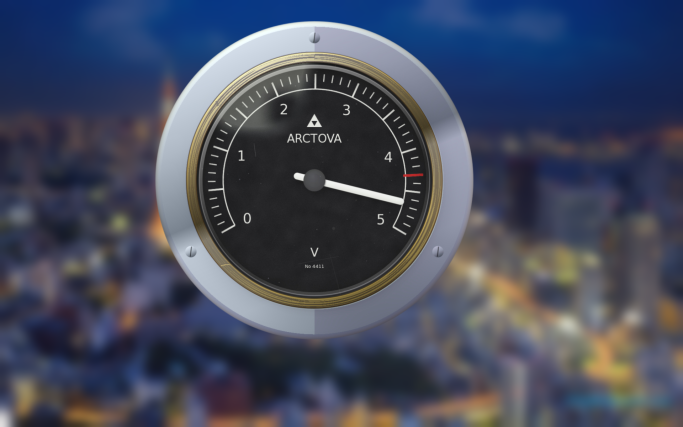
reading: V 4.65
